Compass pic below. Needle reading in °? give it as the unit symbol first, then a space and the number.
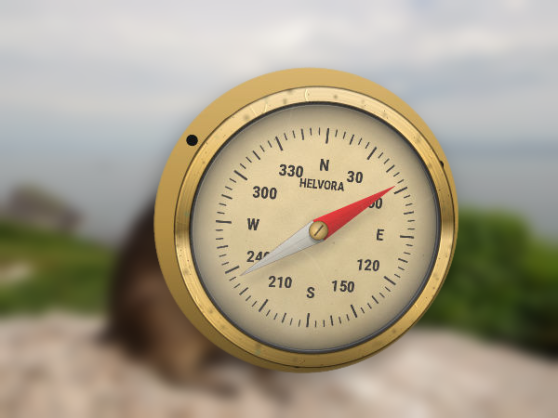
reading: ° 55
